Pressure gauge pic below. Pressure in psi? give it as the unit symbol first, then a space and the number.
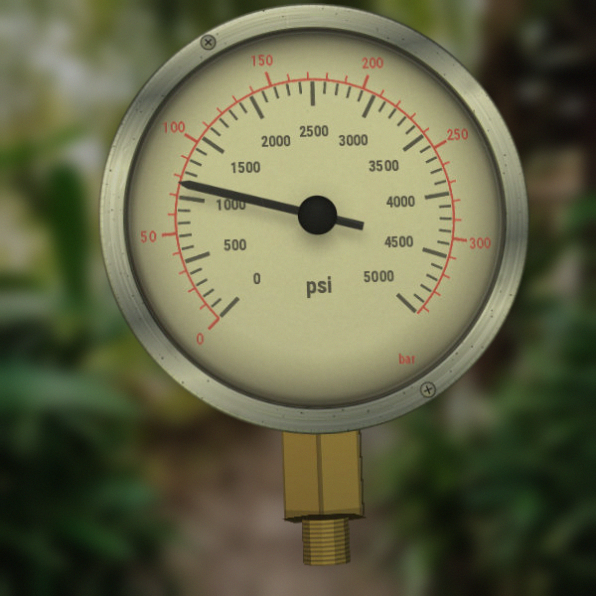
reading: psi 1100
